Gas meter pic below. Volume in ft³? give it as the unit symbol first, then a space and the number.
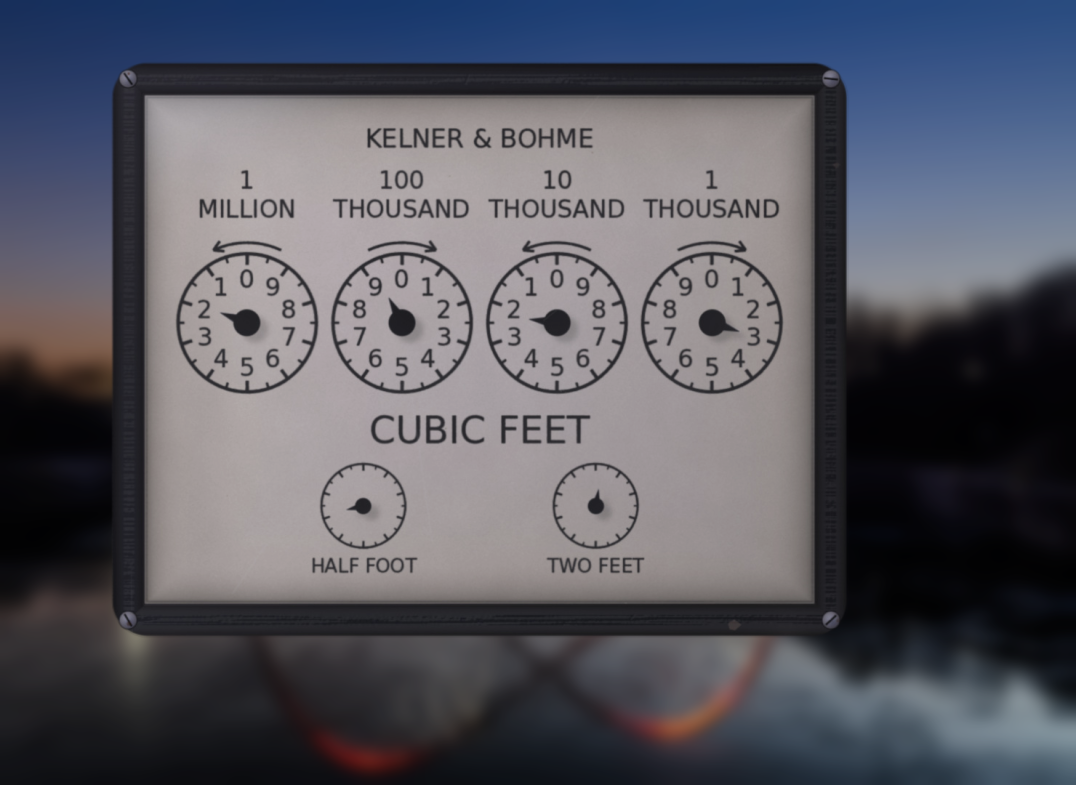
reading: ft³ 192300
